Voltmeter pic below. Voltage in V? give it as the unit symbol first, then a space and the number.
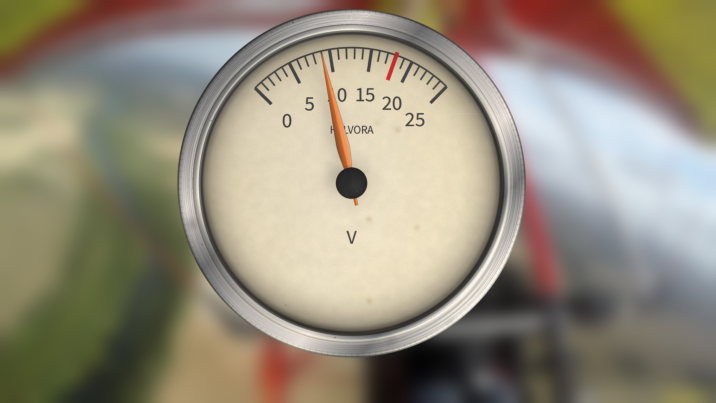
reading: V 9
